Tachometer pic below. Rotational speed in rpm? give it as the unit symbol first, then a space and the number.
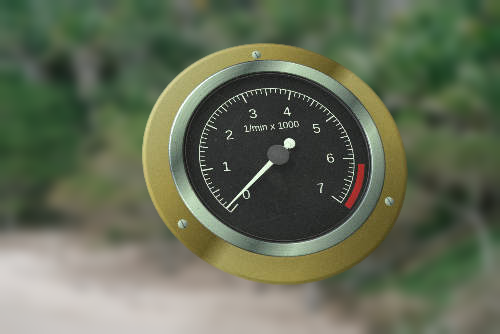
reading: rpm 100
